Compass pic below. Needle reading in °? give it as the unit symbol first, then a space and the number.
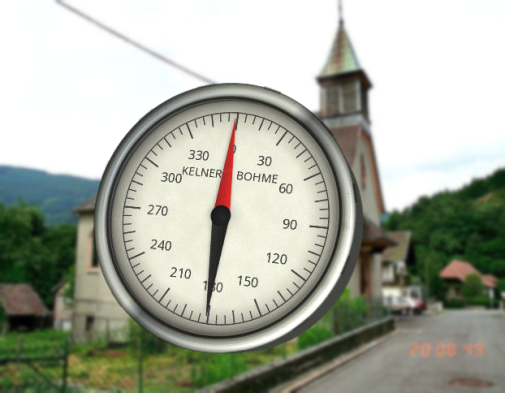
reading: ° 0
